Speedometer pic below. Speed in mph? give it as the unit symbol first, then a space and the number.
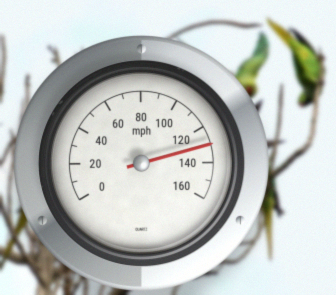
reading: mph 130
